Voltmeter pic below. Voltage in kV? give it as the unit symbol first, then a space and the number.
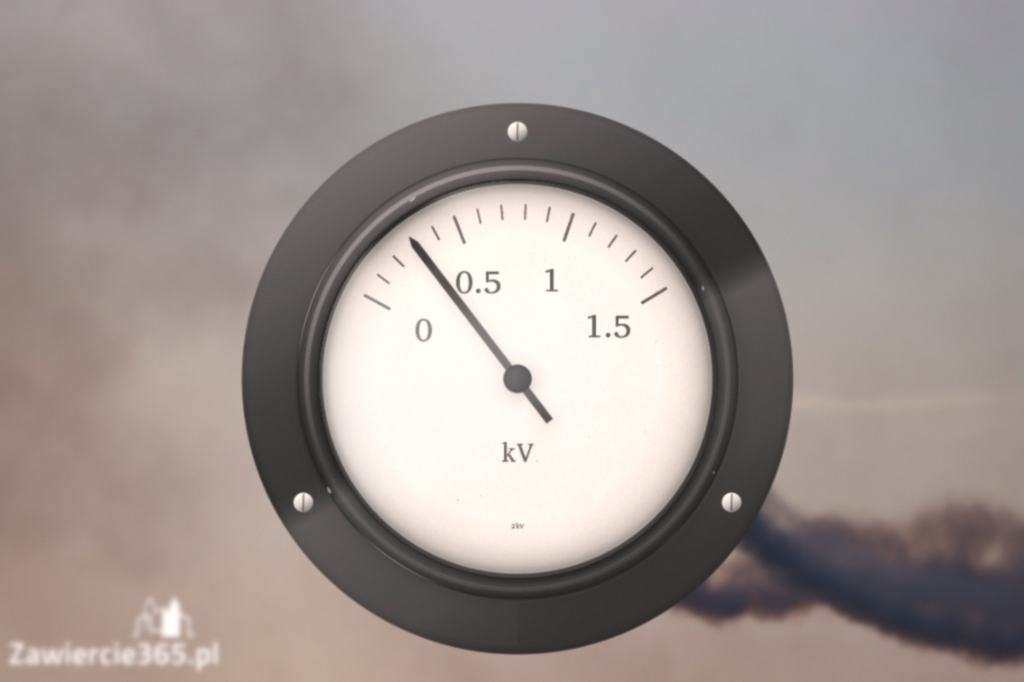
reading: kV 0.3
